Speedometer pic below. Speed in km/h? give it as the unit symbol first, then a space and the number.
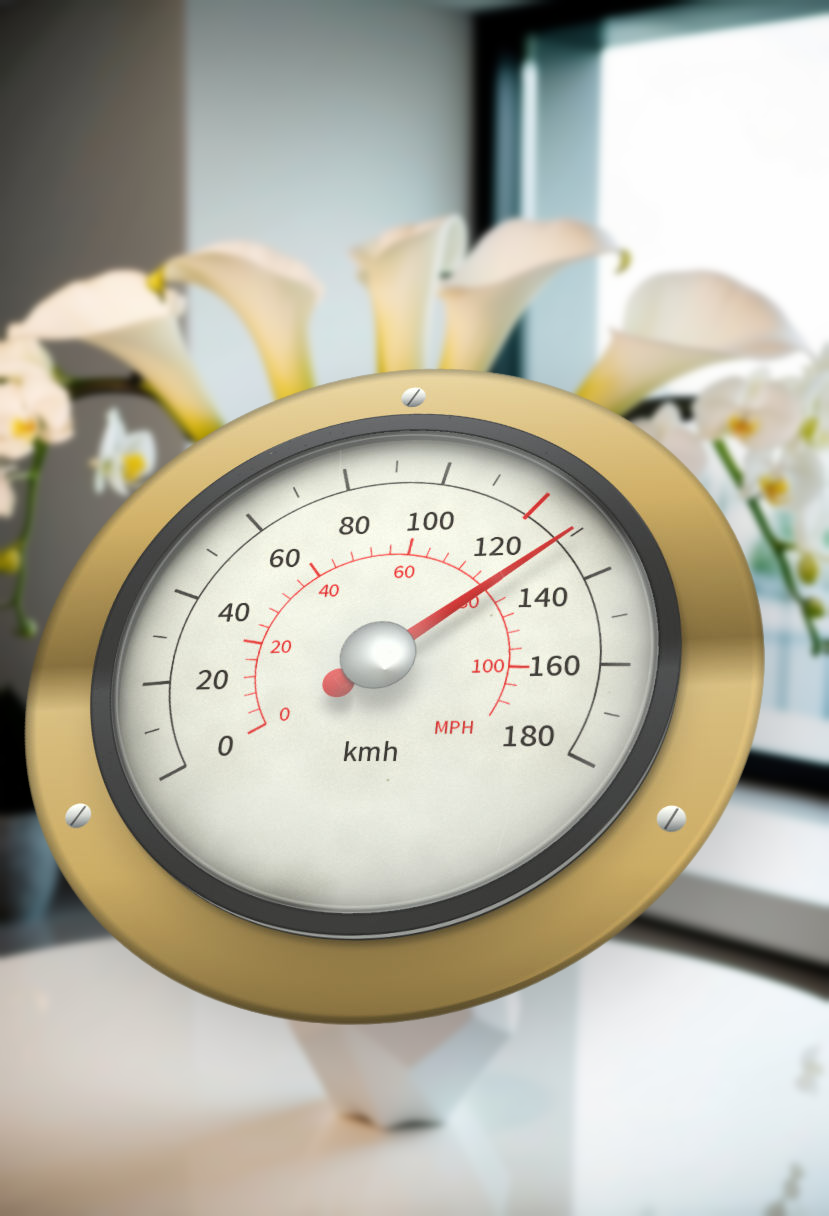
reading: km/h 130
